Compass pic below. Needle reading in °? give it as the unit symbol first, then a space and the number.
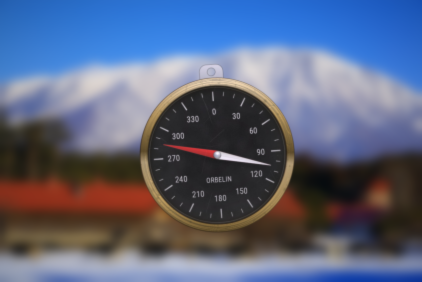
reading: ° 285
